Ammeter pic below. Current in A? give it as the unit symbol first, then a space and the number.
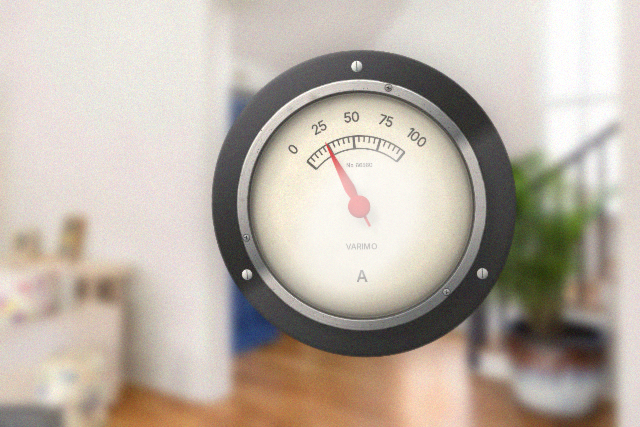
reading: A 25
